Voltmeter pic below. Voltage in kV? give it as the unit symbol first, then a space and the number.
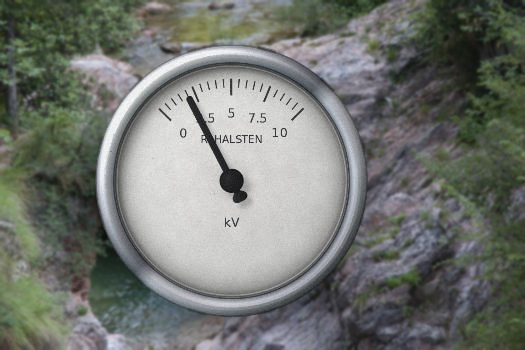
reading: kV 2
